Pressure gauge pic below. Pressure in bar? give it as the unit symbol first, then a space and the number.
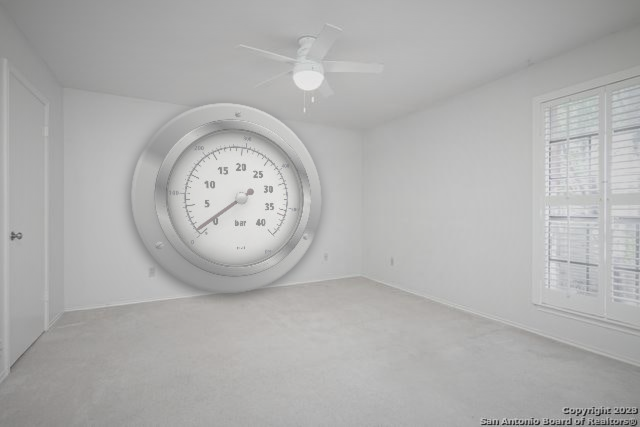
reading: bar 1
